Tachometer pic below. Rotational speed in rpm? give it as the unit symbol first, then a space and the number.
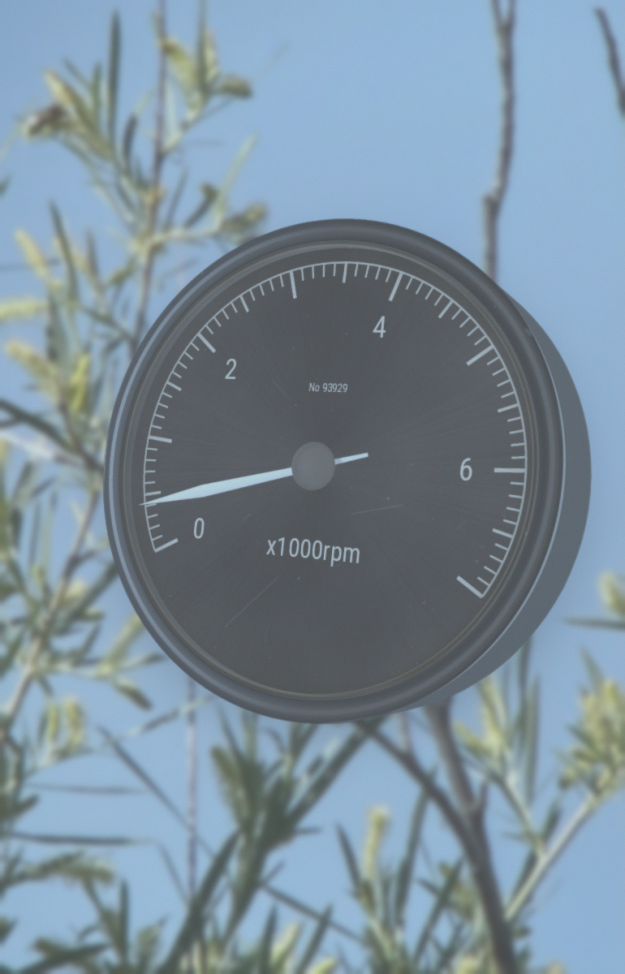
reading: rpm 400
